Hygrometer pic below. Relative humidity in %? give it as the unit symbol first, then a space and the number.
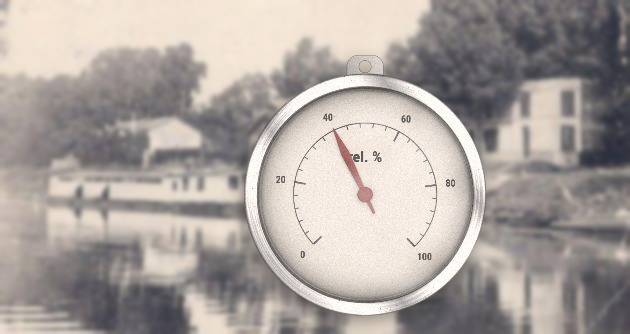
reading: % 40
